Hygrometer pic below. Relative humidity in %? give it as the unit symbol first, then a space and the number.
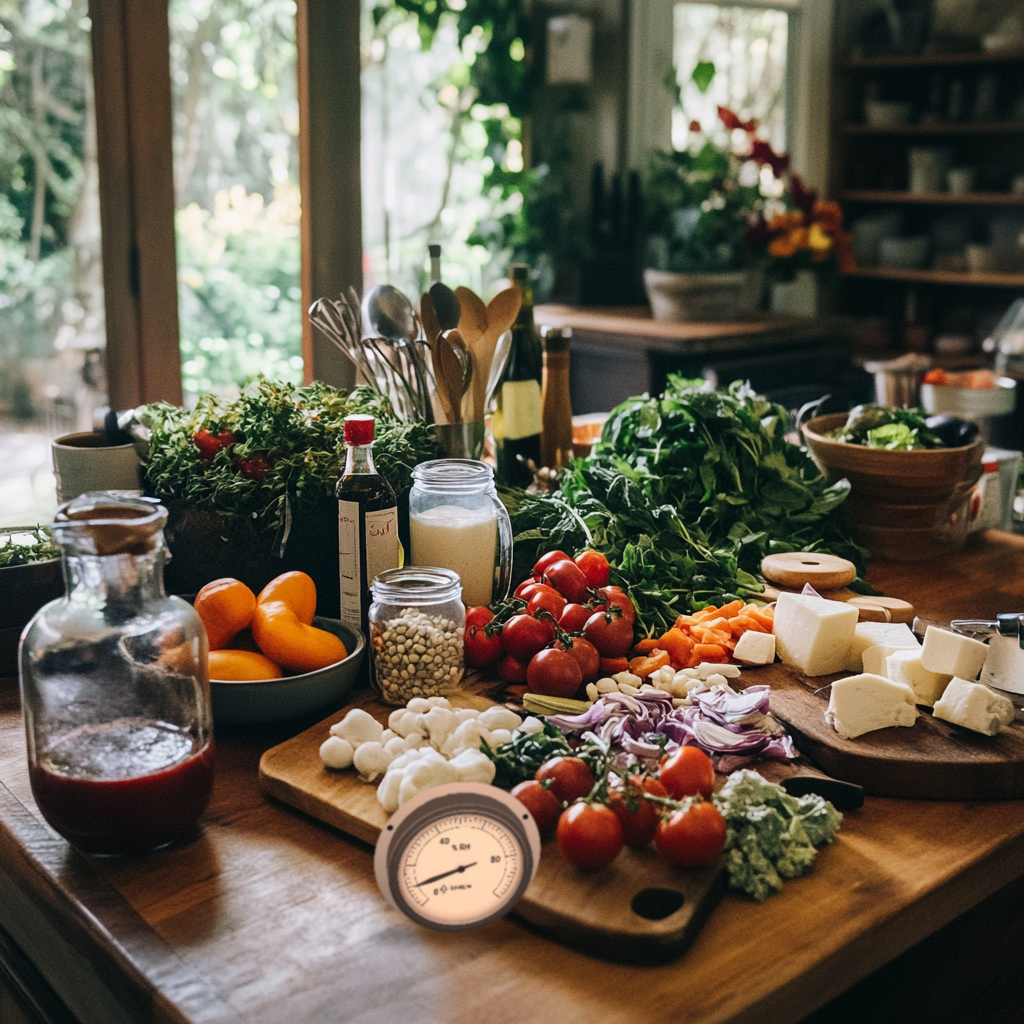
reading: % 10
